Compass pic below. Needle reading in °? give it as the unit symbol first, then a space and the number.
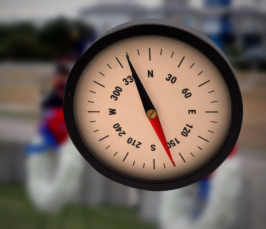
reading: ° 160
